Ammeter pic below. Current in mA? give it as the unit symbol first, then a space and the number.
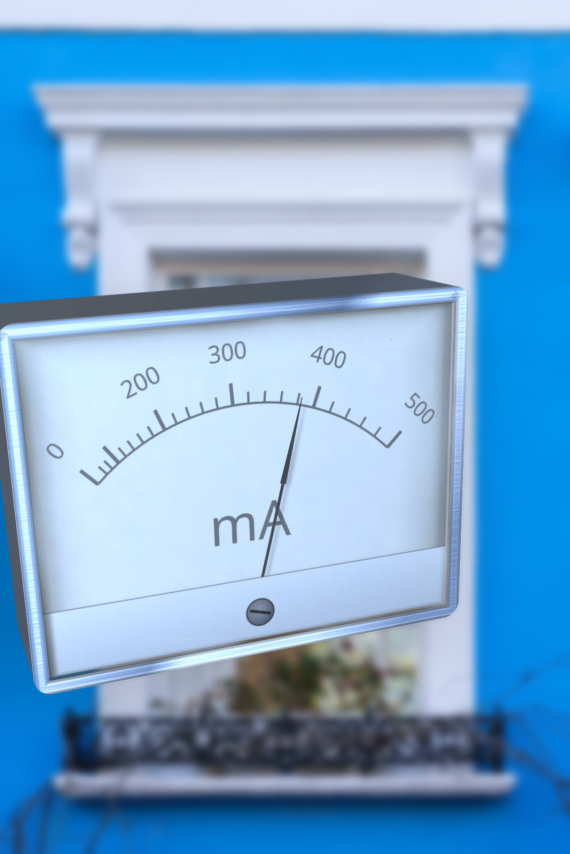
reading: mA 380
